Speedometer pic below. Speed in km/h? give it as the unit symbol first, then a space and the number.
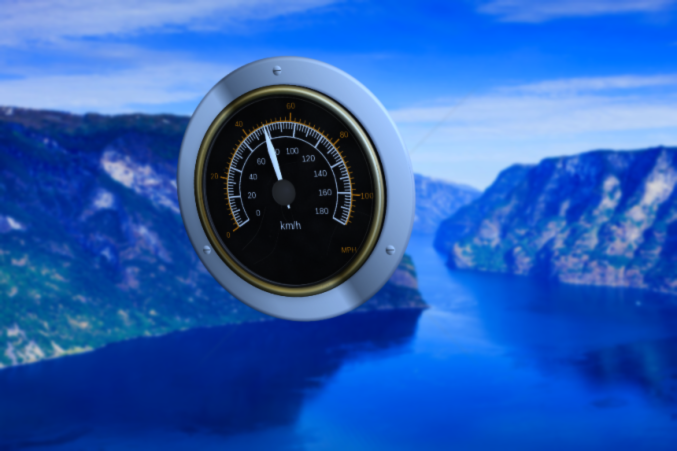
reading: km/h 80
